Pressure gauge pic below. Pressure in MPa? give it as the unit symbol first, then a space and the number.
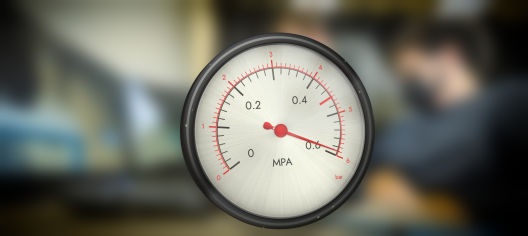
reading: MPa 0.59
